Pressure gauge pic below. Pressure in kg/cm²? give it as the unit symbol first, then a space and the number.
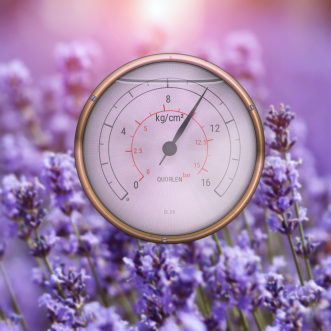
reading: kg/cm² 10
